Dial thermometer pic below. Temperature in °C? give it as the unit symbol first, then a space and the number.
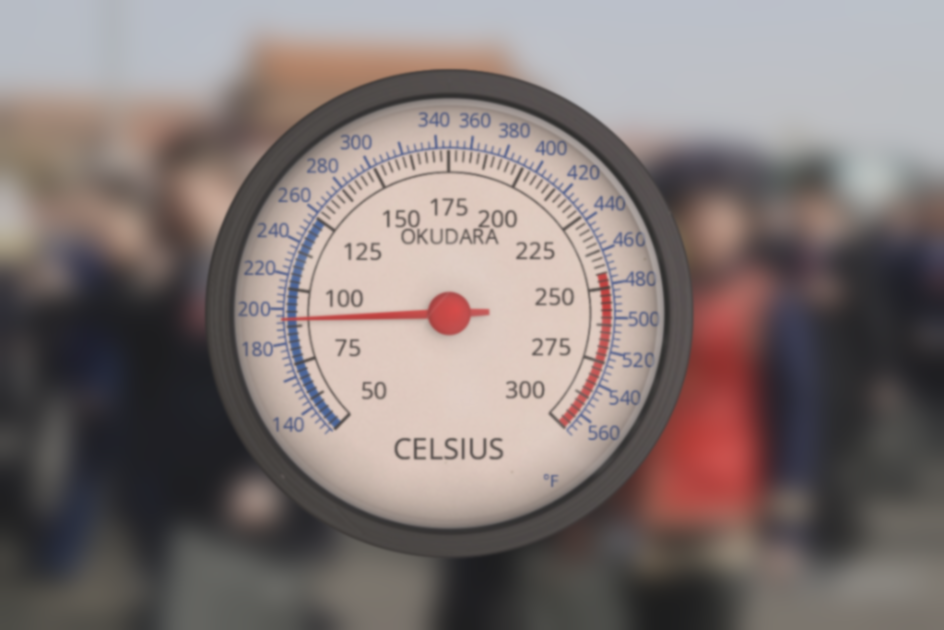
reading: °C 90
